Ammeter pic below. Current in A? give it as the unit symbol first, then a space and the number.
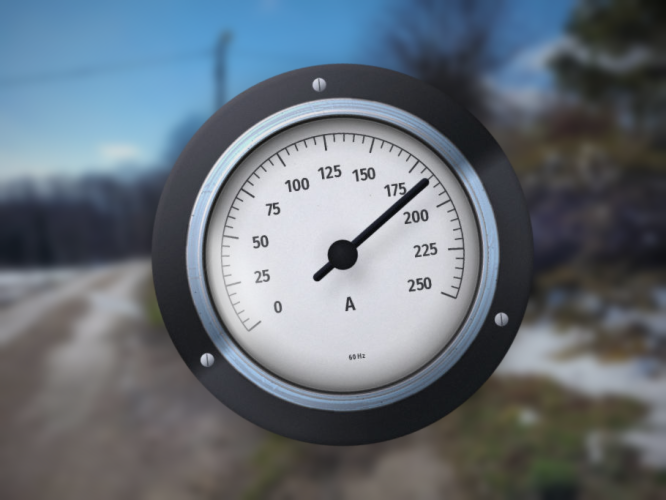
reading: A 185
